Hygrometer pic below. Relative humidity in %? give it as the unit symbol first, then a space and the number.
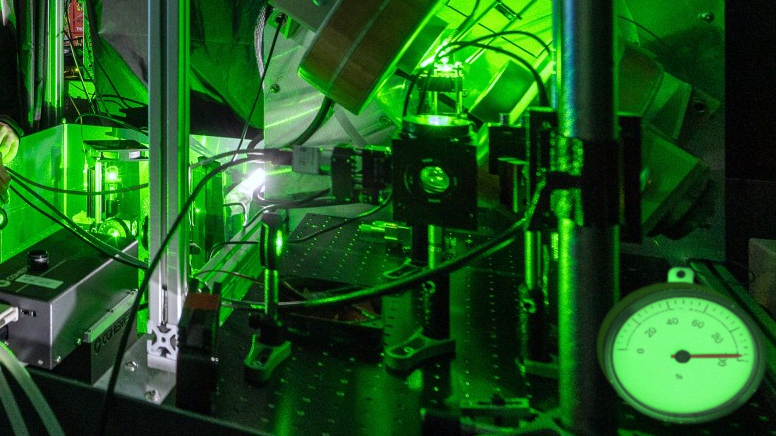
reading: % 96
